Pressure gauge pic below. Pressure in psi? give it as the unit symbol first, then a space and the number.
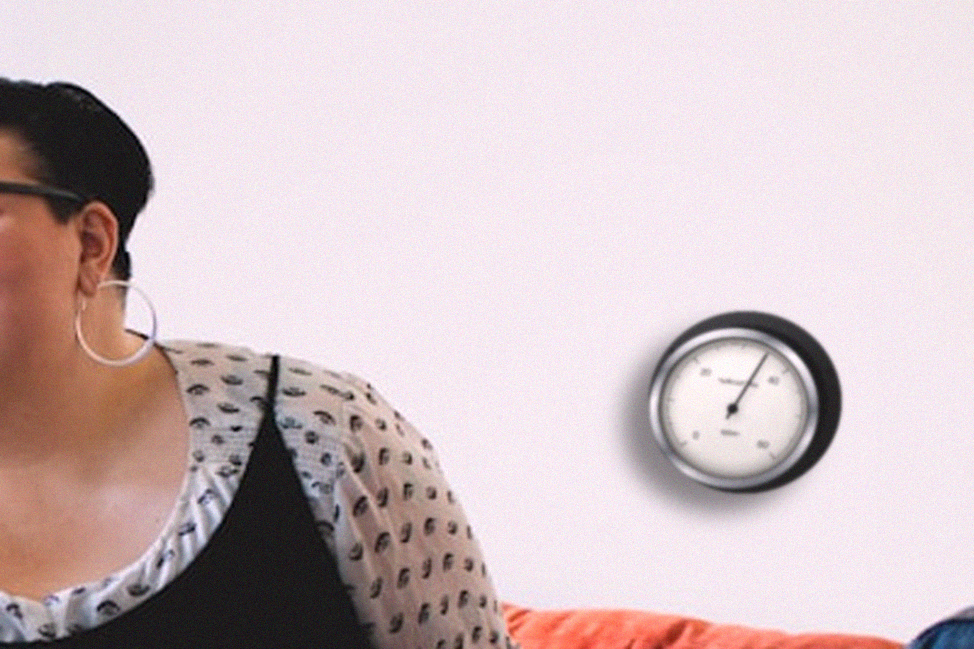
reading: psi 35
